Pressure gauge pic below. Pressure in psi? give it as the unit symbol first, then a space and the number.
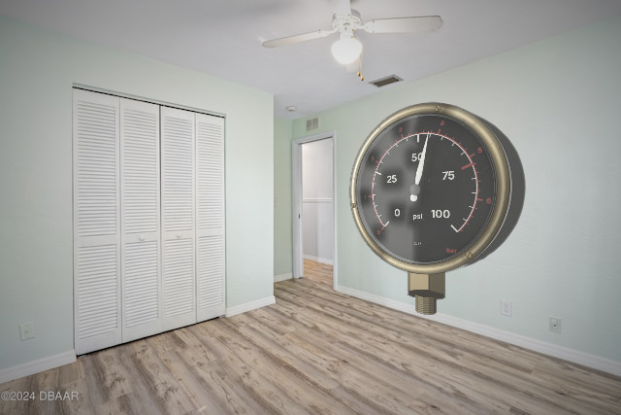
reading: psi 55
